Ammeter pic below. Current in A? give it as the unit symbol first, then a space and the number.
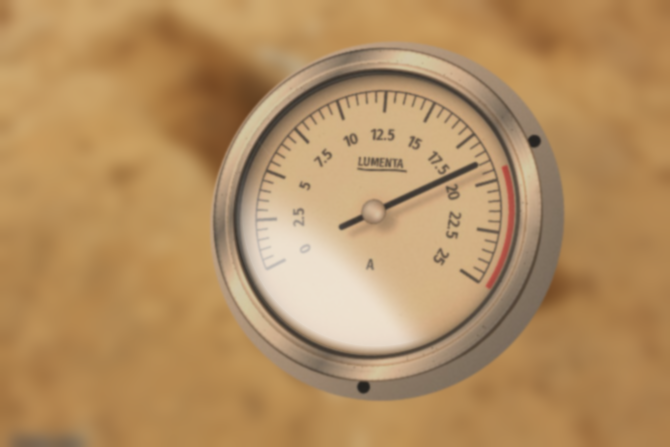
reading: A 19
